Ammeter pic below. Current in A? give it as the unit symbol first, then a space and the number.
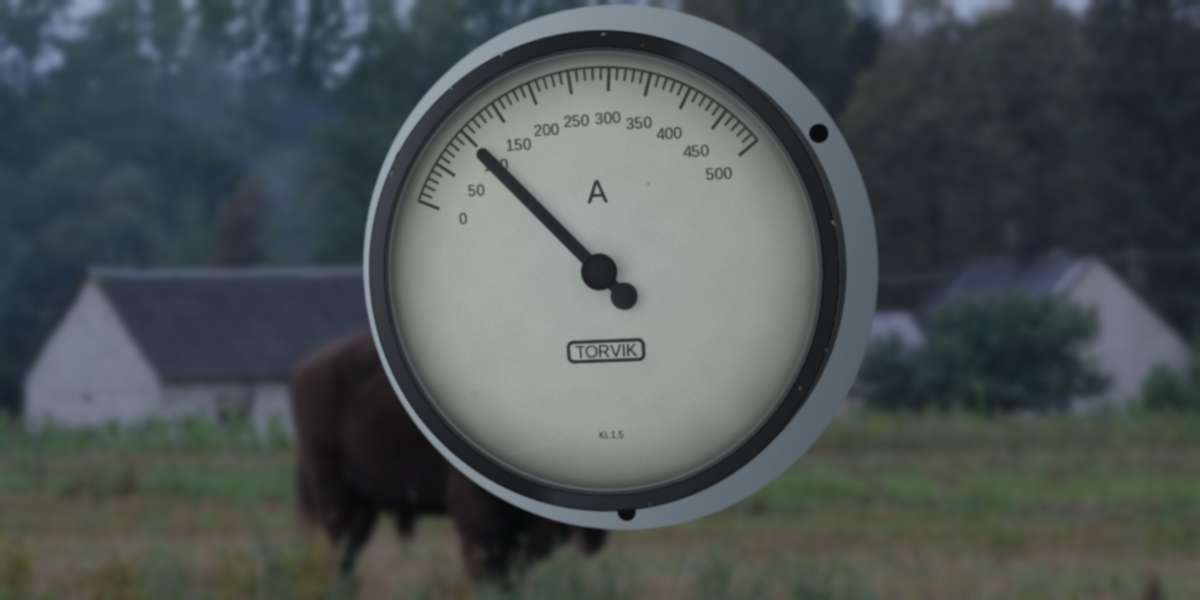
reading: A 100
